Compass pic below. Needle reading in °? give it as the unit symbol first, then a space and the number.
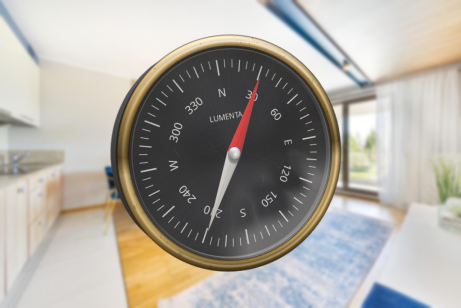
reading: ° 30
